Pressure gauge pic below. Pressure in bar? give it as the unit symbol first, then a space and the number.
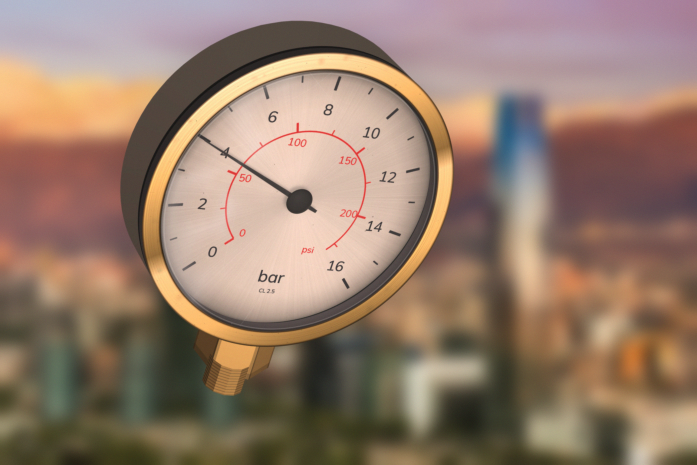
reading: bar 4
